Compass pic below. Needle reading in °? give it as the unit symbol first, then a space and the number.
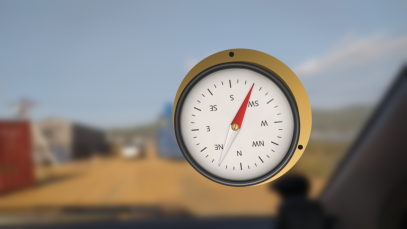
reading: ° 210
